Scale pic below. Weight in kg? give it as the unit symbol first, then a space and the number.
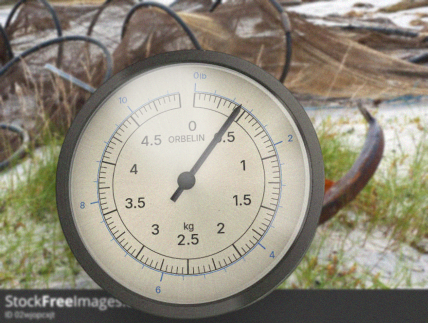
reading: kg 0.45
